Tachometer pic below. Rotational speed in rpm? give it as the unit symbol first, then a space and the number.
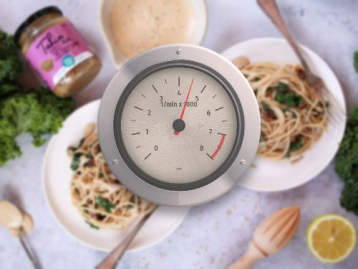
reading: rpm 4500
